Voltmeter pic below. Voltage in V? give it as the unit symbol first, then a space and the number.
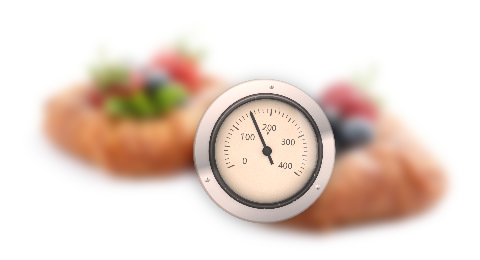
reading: V 150
